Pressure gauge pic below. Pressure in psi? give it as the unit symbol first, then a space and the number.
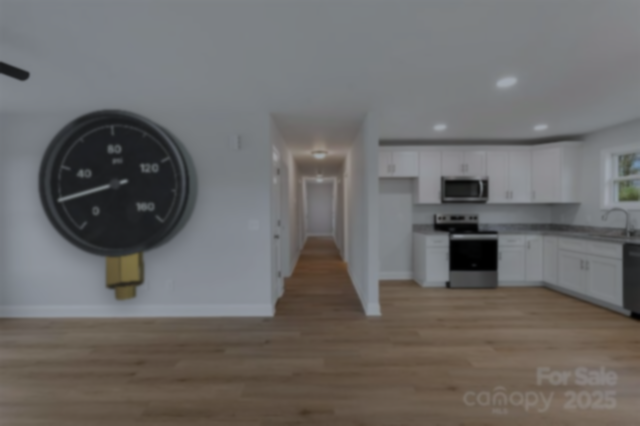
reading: psi 20
